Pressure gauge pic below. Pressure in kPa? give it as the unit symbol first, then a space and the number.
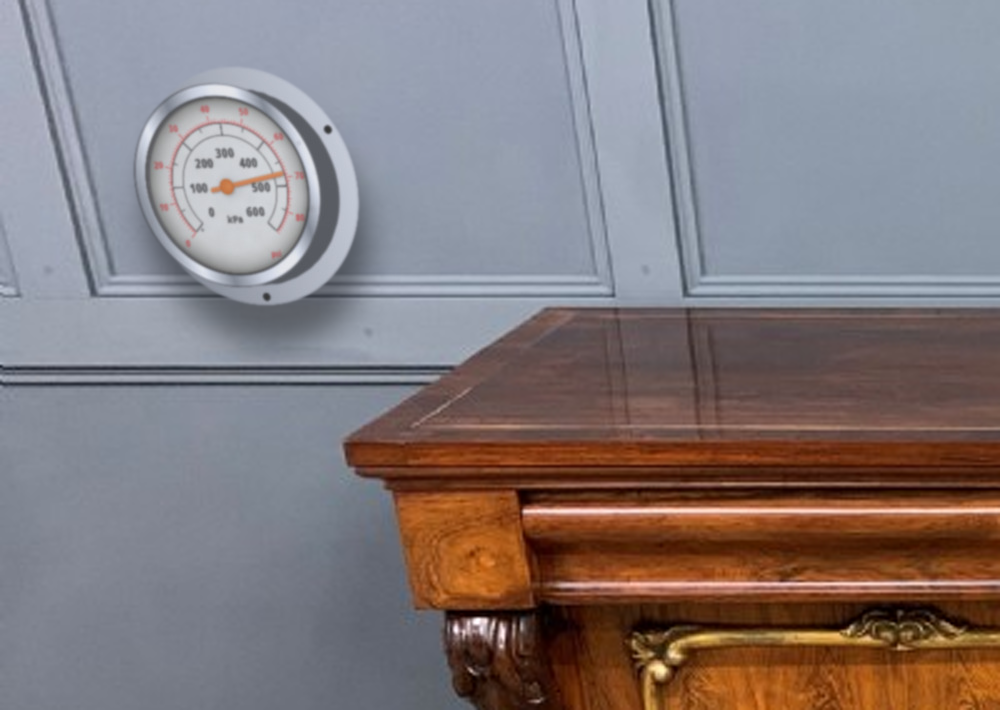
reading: kPa 475
